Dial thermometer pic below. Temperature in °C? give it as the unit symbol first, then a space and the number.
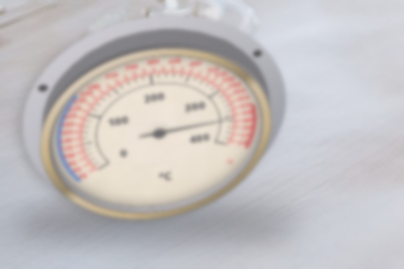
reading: °C 350
